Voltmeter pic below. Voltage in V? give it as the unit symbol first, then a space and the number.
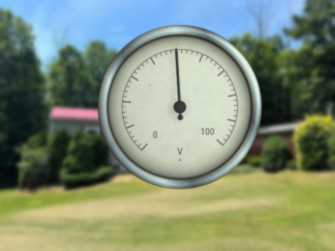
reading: V 50
